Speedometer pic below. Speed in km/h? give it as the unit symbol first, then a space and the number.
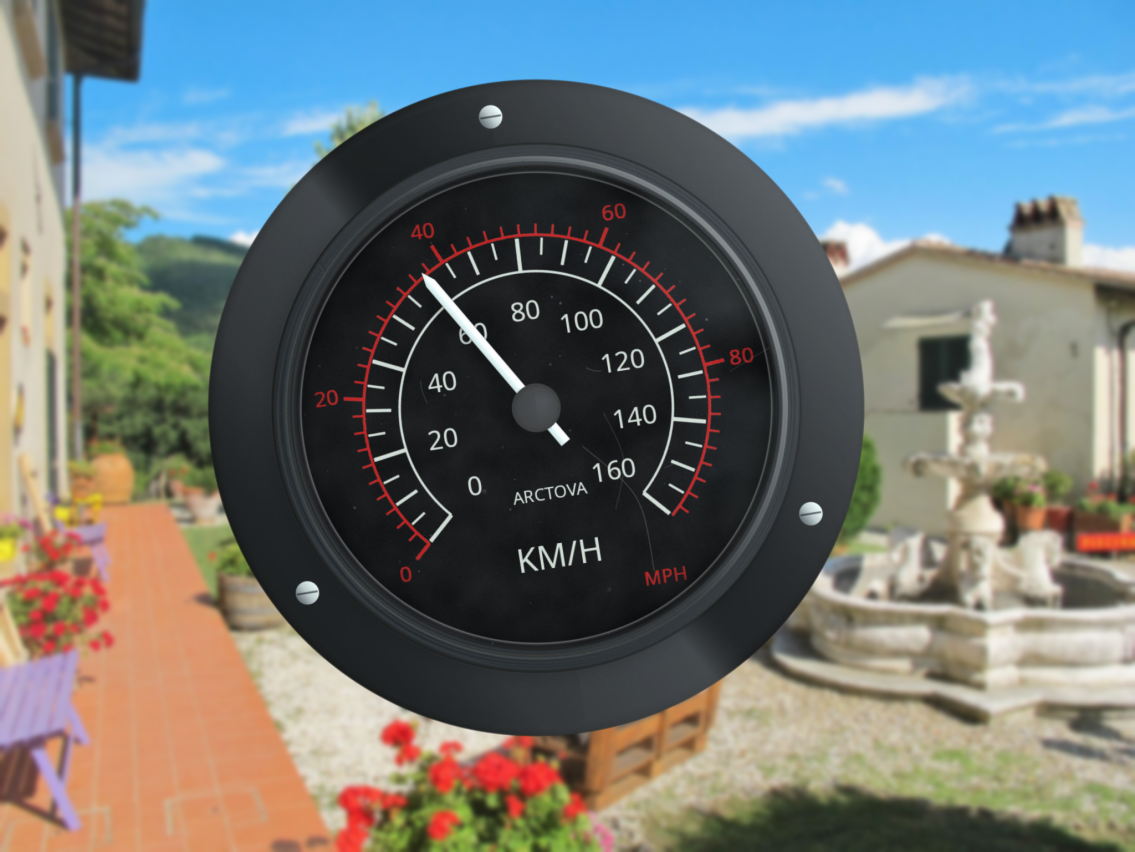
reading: km/h 60
